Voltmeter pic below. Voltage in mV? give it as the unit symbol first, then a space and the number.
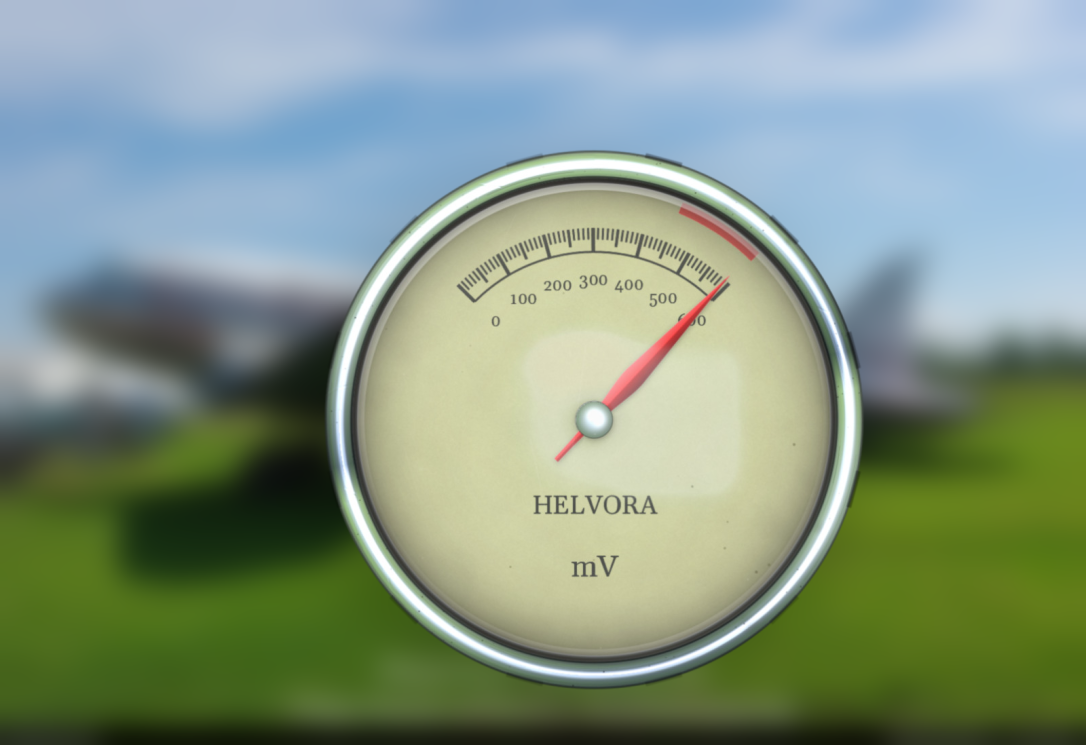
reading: mV 590
